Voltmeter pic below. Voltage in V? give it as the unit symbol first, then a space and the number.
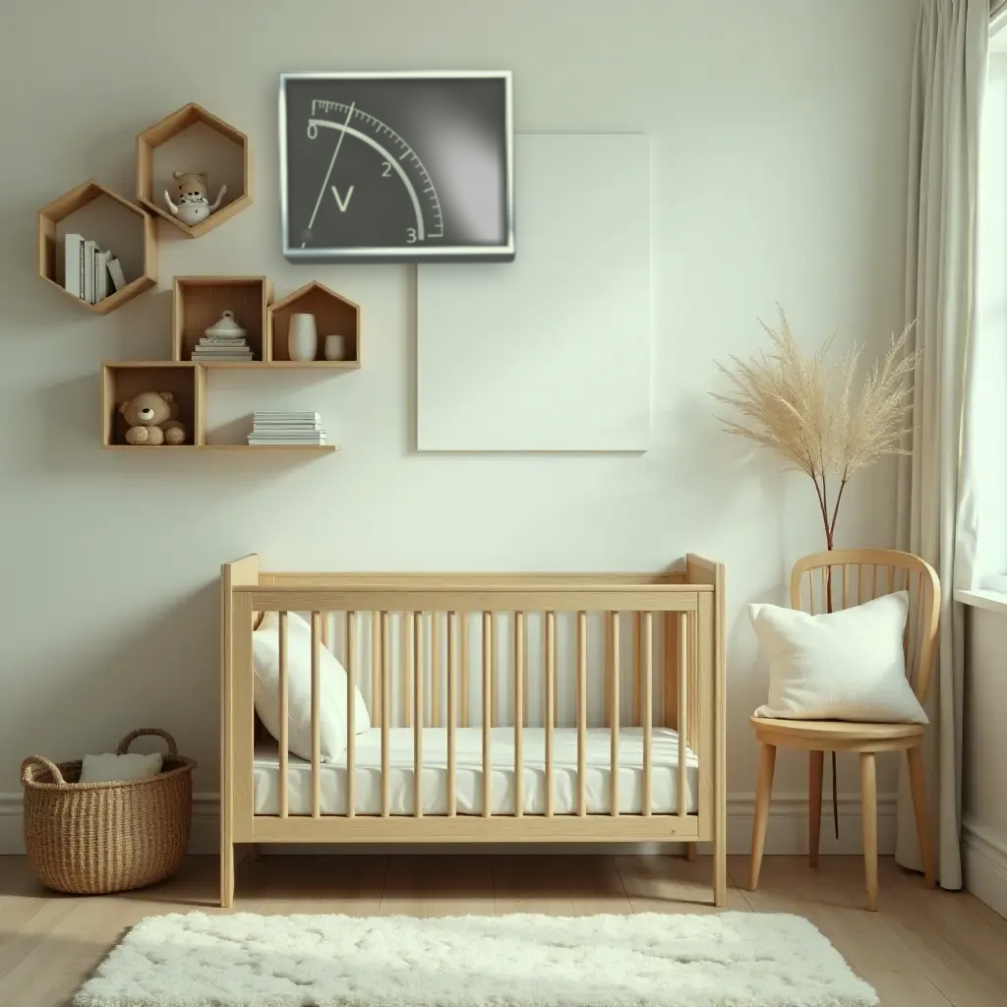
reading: V 1
